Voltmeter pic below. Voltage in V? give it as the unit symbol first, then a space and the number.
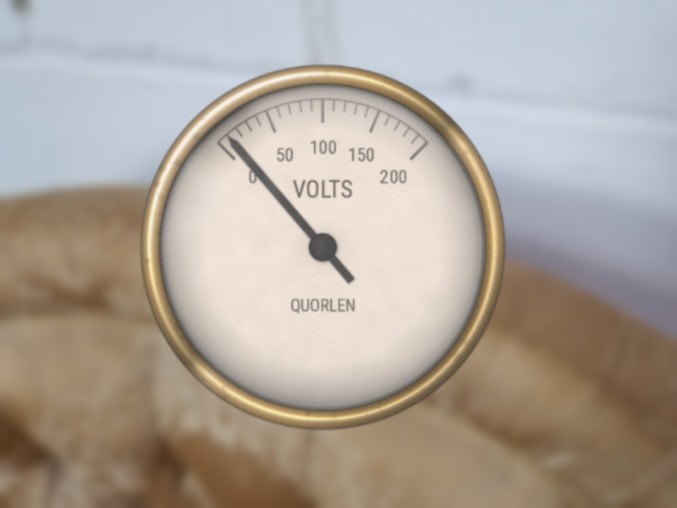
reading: V 10
